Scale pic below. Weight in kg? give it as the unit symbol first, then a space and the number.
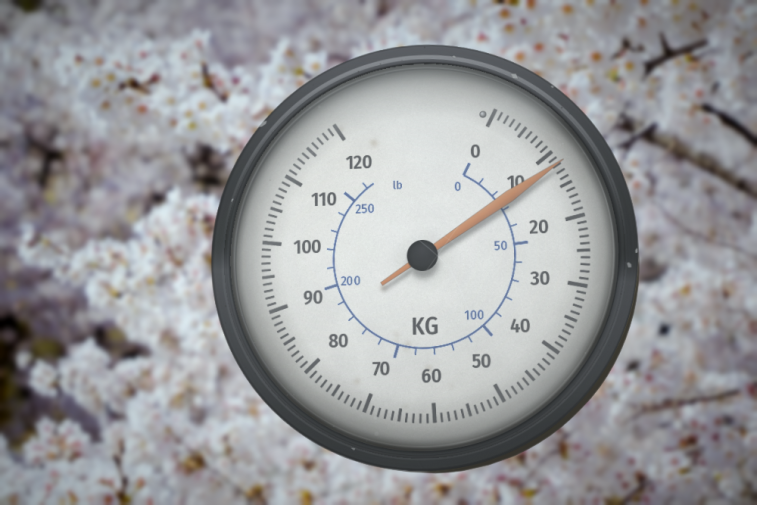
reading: kg 12
